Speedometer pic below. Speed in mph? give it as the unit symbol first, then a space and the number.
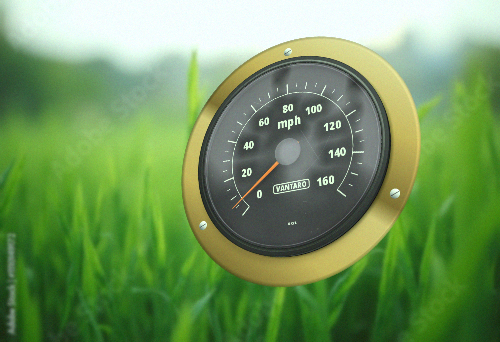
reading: mph 5
